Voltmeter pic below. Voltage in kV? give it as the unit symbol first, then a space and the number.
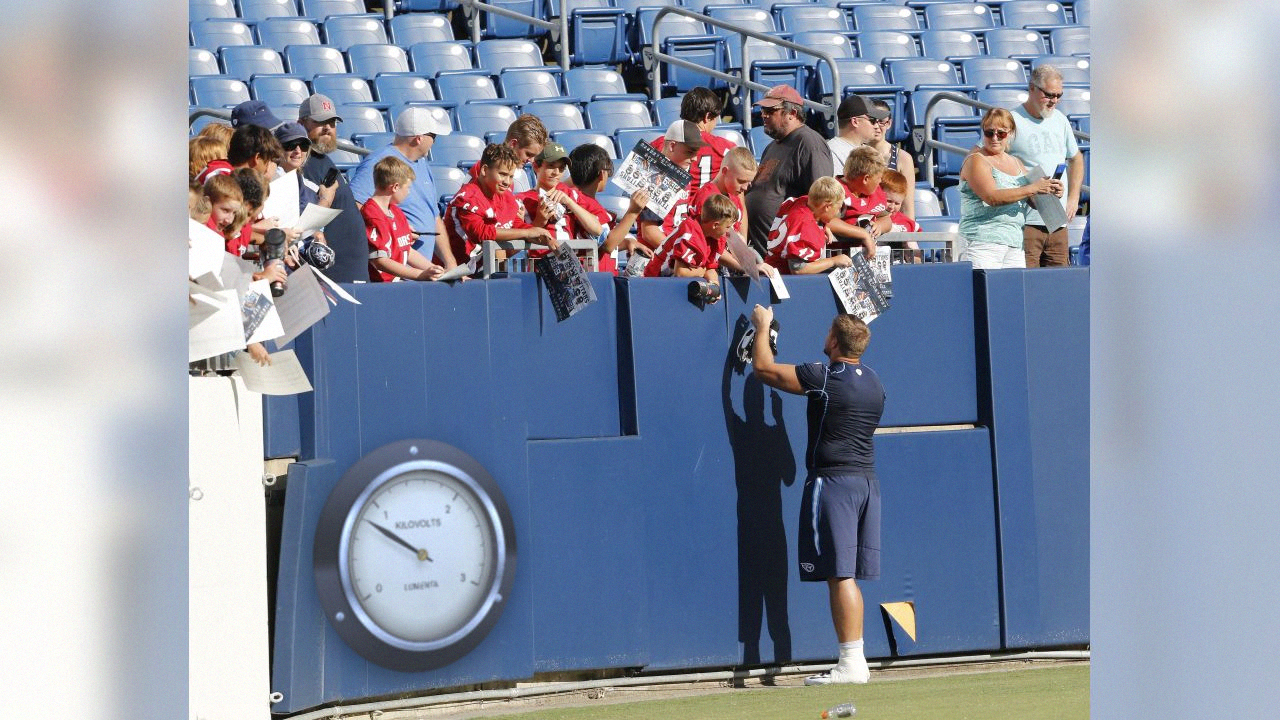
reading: kV 0.8
